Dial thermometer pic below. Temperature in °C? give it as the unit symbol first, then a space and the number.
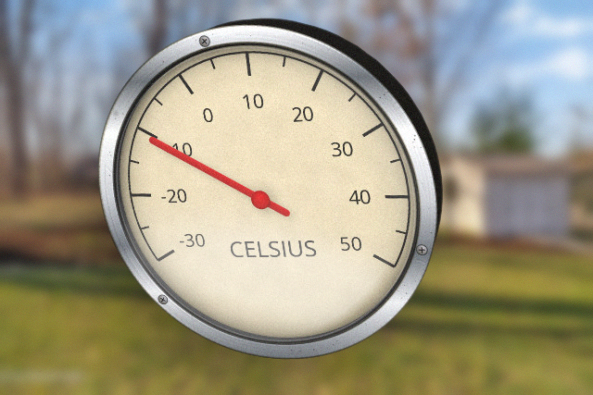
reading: °C -10
